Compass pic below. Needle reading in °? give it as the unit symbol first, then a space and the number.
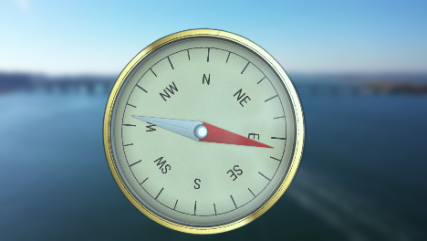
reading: ° 97.5
